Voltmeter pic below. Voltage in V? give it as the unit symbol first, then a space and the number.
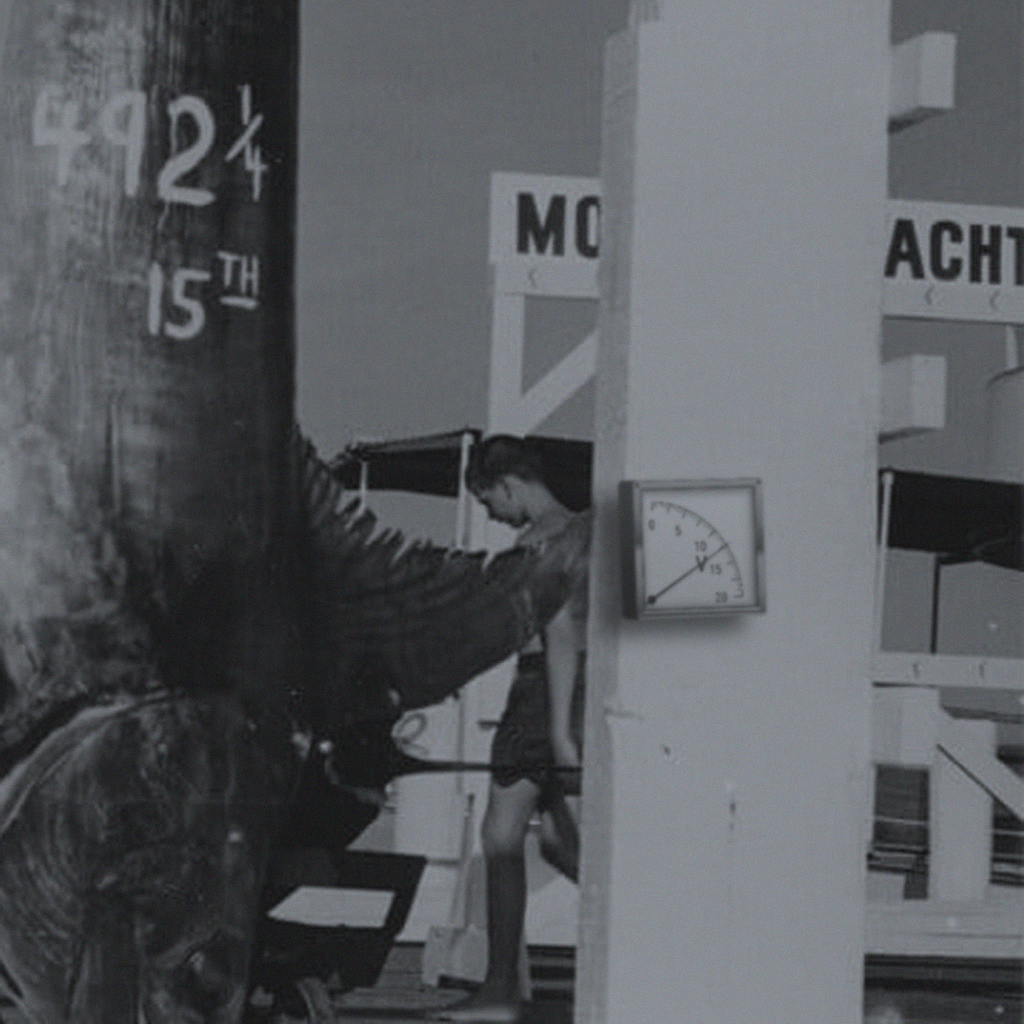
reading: V 12.5
